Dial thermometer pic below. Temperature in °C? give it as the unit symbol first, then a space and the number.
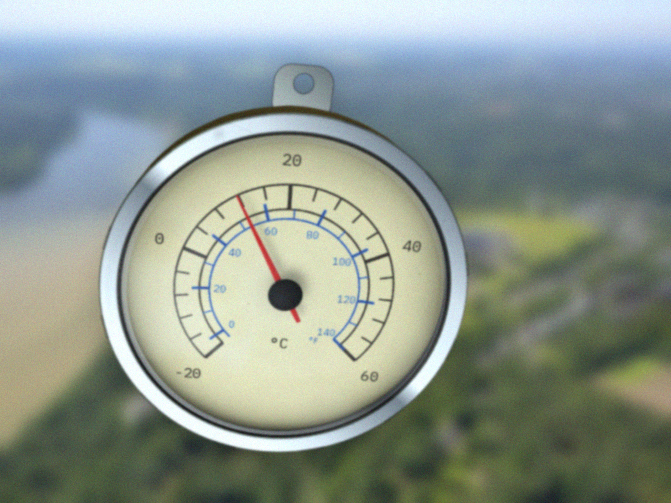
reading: °C 12
